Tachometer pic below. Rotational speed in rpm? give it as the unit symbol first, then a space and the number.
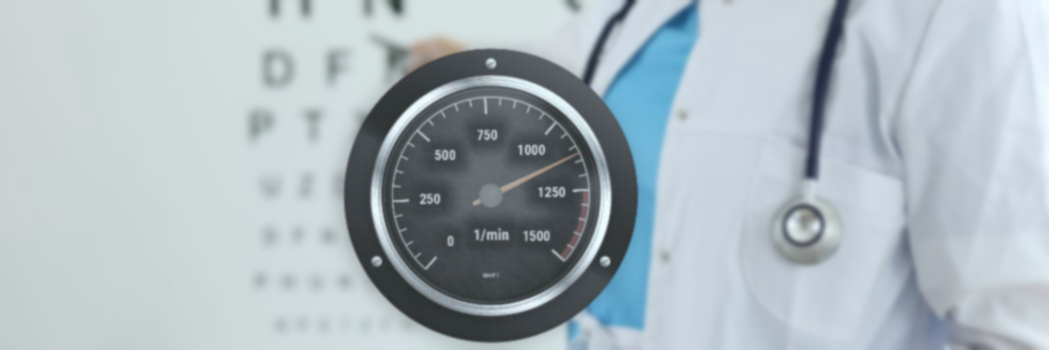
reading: rpm 1125
